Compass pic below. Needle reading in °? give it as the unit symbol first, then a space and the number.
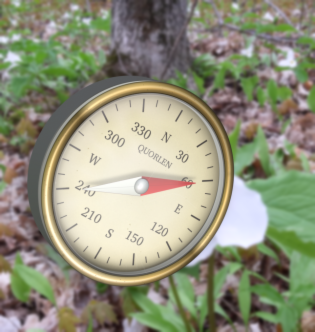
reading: ° 60
